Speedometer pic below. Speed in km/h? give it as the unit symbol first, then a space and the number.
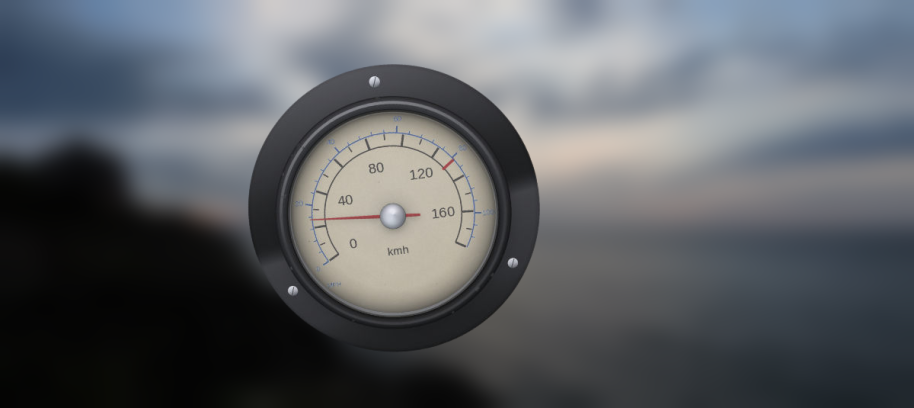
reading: km/h 25
